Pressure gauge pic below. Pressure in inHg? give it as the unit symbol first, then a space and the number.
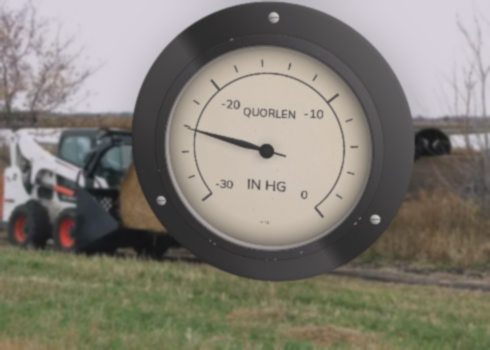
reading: inHg -24
